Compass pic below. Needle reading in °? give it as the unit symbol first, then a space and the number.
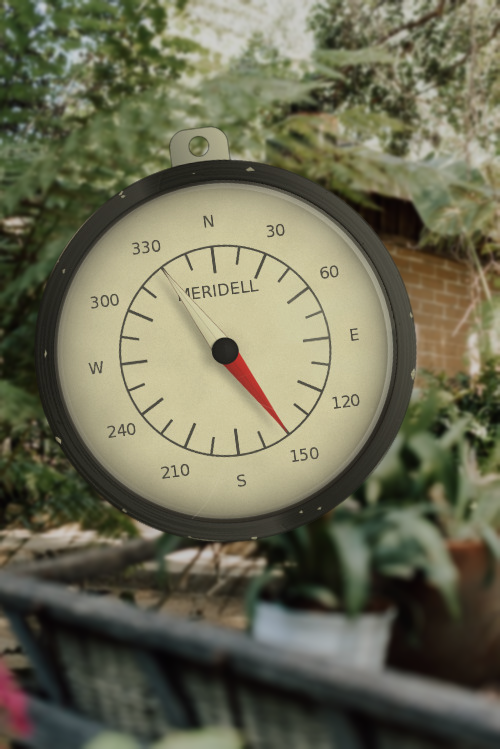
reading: ° 150
